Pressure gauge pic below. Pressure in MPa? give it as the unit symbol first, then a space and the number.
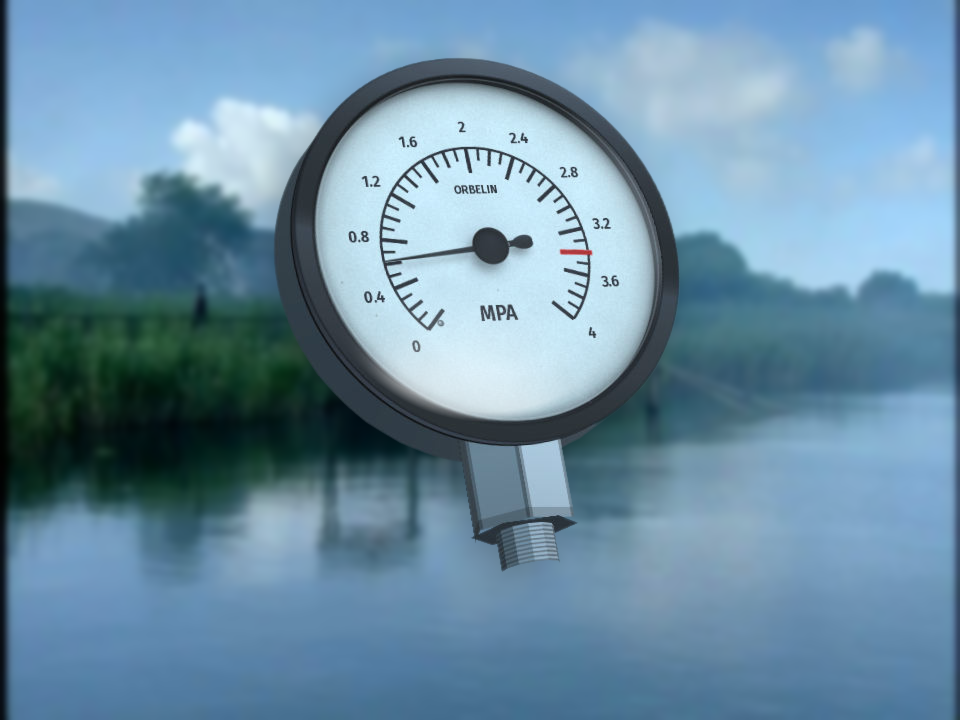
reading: MPa 0.6
